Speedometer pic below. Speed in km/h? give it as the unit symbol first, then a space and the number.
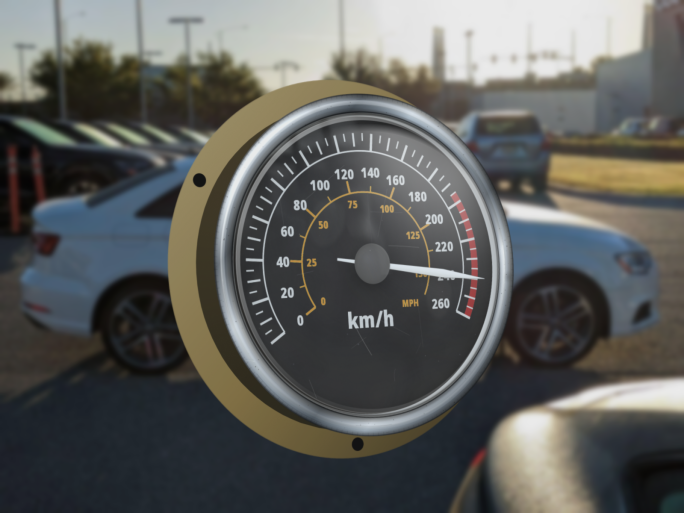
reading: km/h 240
